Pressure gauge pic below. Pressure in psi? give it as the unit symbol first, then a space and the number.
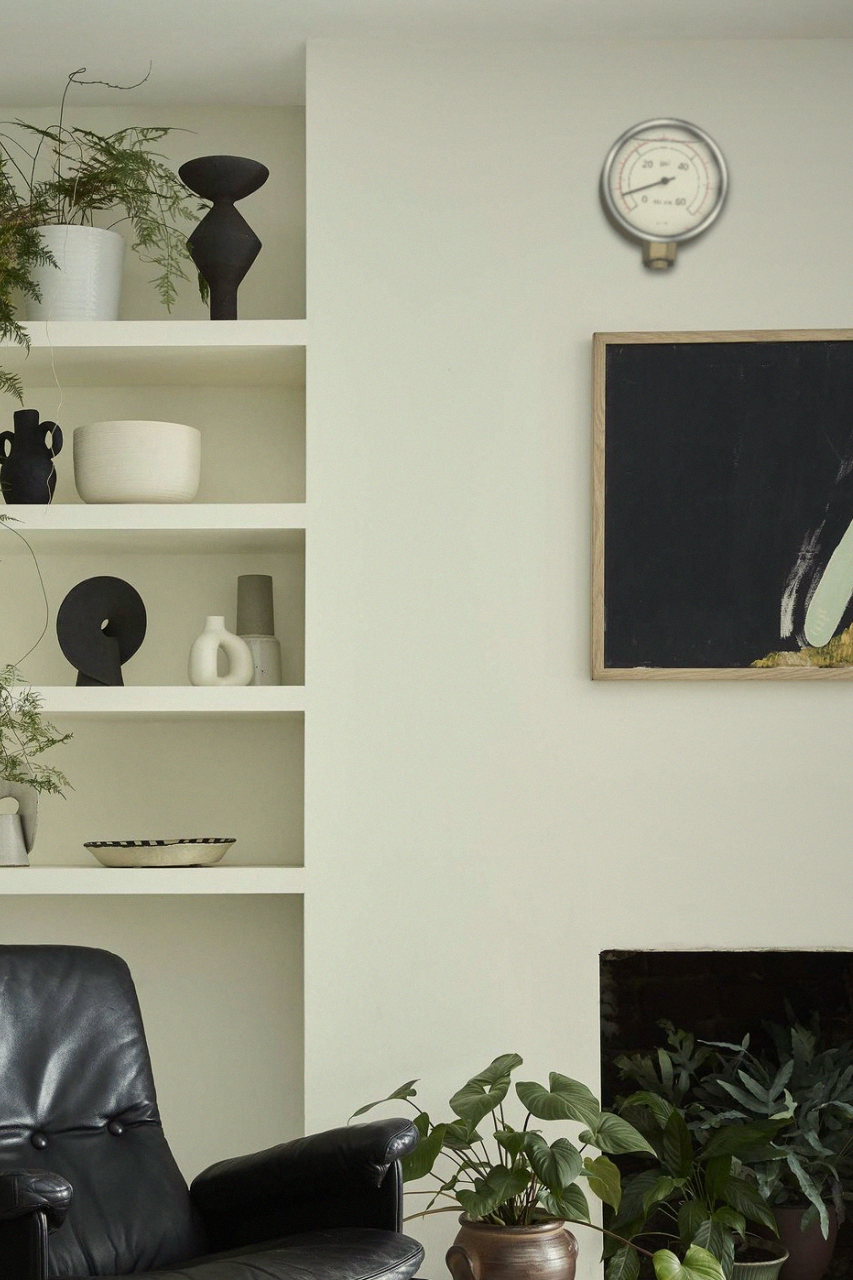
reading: psi 5
